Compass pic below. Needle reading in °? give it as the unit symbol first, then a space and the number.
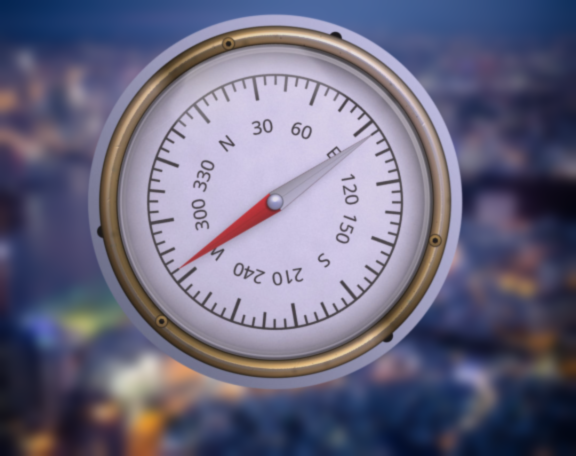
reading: ° 275
